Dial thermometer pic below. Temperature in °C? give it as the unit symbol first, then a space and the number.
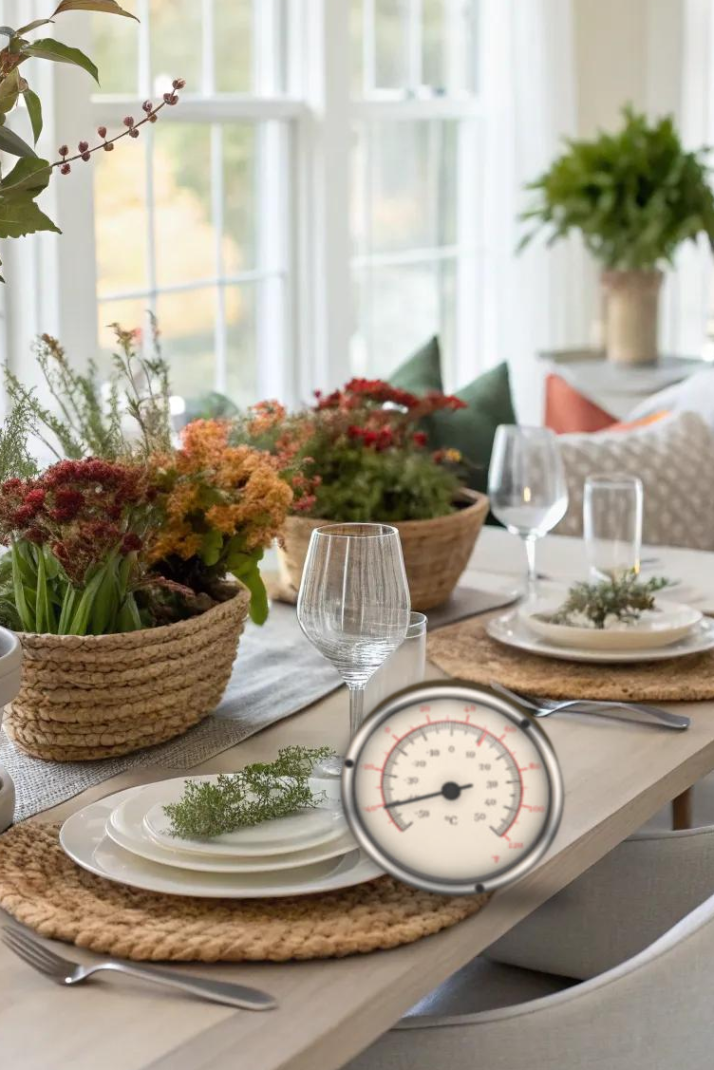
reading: °C -40
